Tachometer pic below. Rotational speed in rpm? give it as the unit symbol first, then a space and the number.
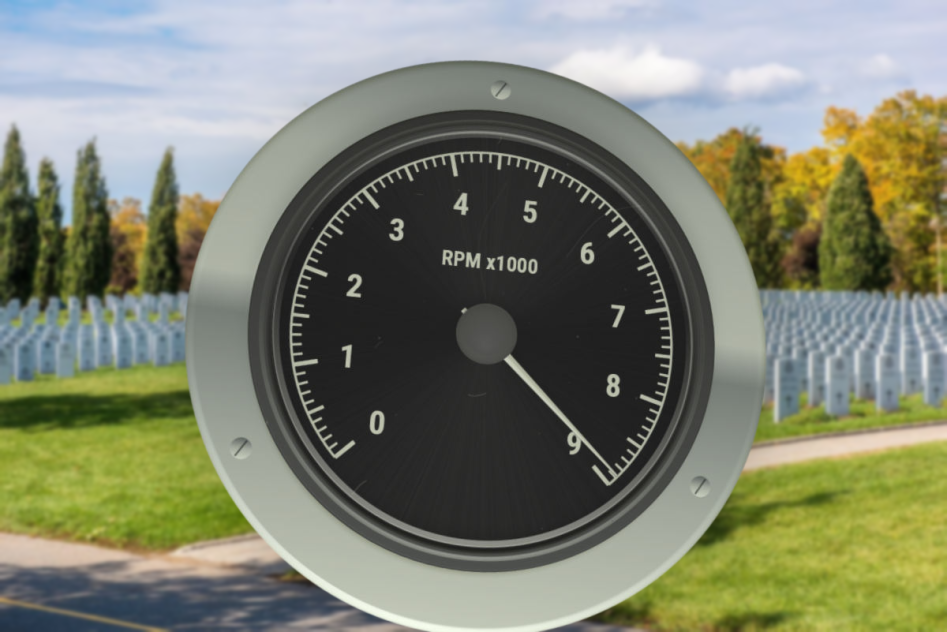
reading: rpm 8900
